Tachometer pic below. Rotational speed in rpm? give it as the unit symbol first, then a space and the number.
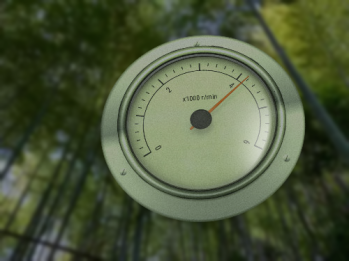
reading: rpm 4200
